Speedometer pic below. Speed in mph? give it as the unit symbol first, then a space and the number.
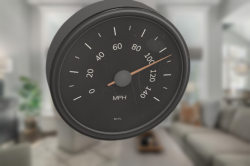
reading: mph 105
